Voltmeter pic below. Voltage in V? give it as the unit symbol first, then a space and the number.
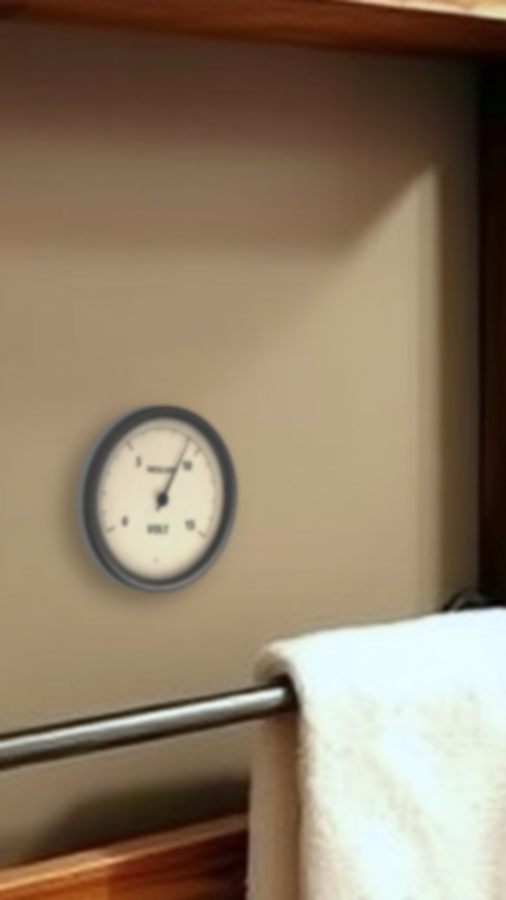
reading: V 9
